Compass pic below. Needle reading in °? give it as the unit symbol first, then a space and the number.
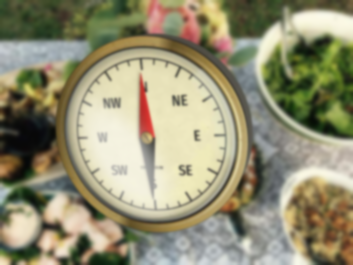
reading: ° 0
